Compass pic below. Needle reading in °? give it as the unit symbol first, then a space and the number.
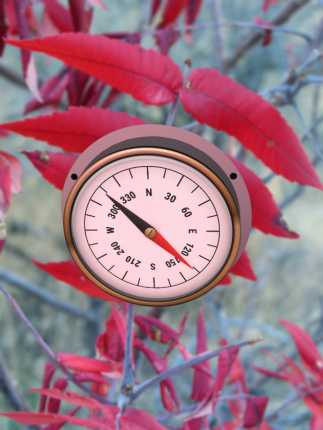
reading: ° 135
